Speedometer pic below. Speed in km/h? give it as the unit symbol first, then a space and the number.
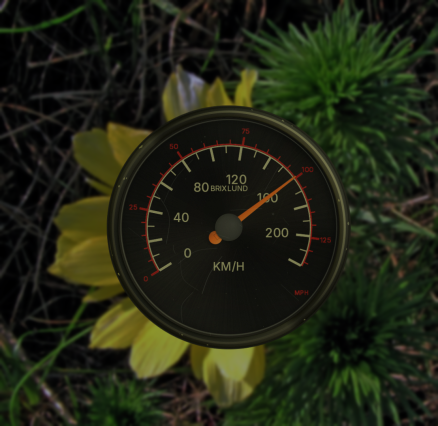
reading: km/h 160
